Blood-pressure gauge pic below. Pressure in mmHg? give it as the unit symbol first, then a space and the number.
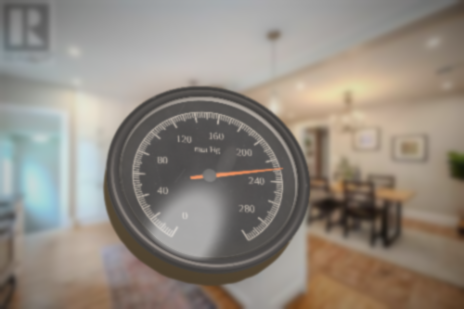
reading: mmHg 230
